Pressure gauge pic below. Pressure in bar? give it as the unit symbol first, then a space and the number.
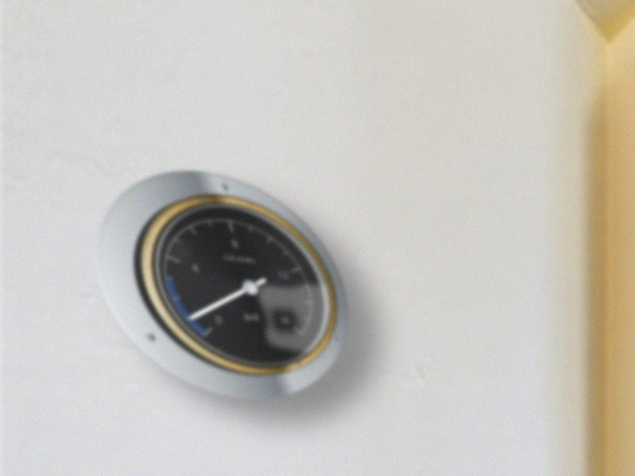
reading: bar 1
